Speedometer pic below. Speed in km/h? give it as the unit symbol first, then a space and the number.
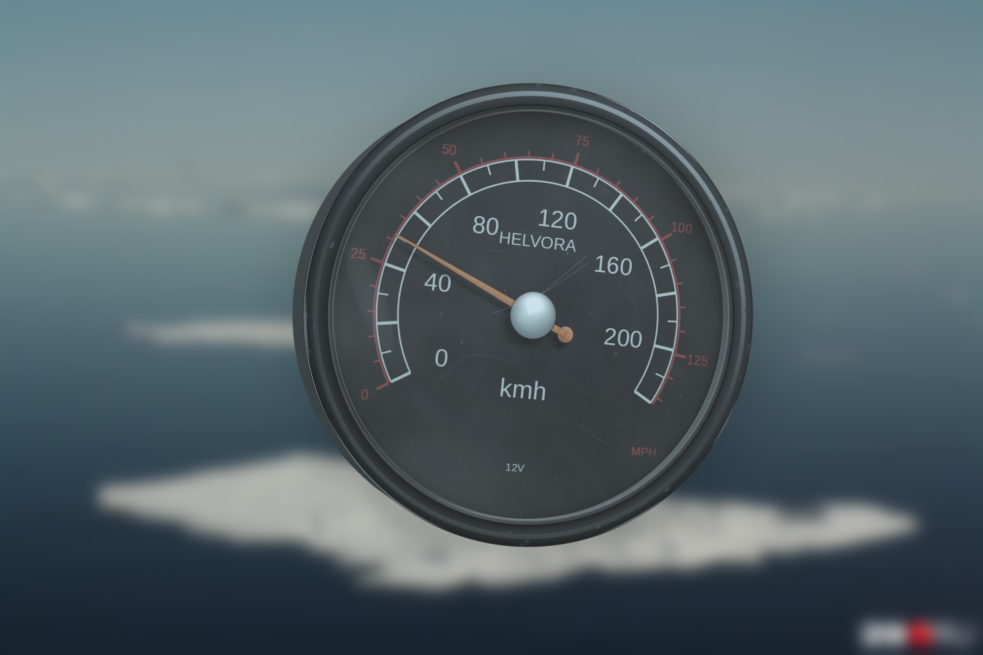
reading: km/h 50
